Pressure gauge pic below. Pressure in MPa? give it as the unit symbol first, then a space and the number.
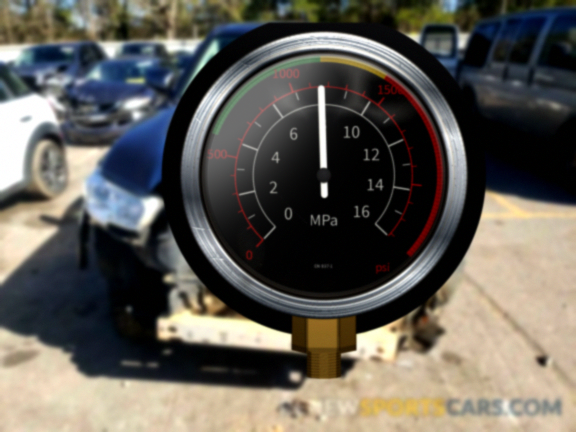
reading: MPa 8
